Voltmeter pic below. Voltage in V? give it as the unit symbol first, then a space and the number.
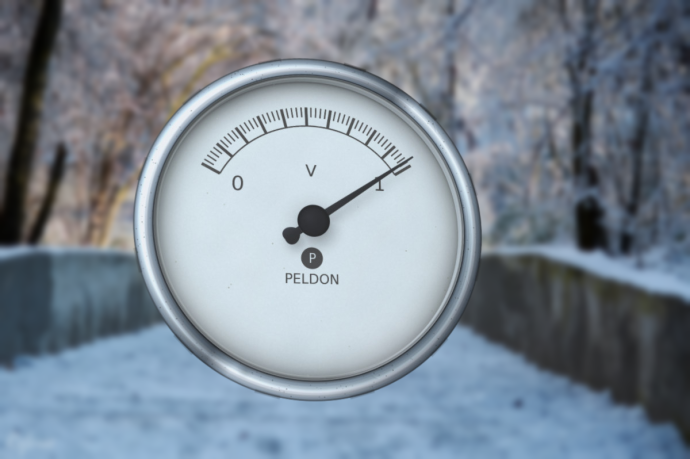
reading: V 0.98
